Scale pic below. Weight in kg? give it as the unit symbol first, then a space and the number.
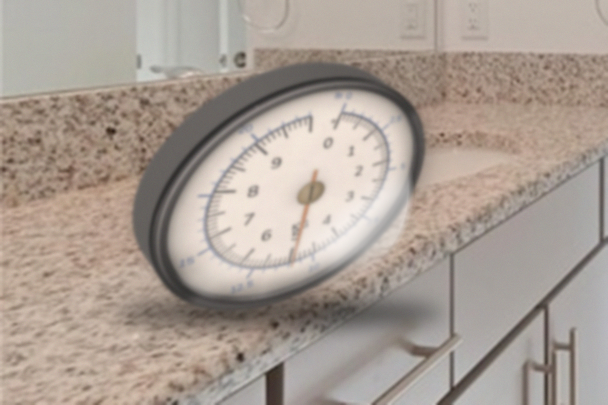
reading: kg 5
